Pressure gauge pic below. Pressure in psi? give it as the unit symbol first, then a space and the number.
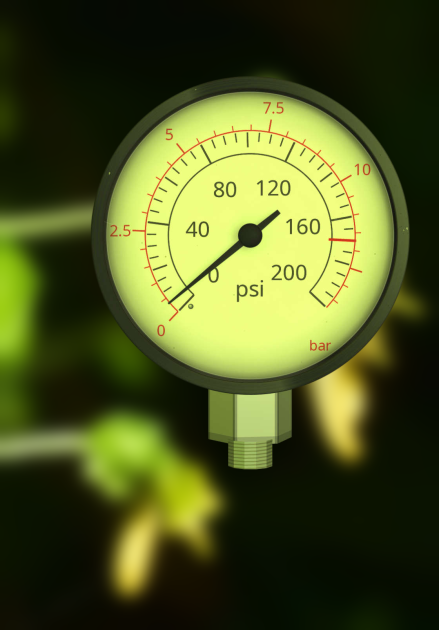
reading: psi 5
